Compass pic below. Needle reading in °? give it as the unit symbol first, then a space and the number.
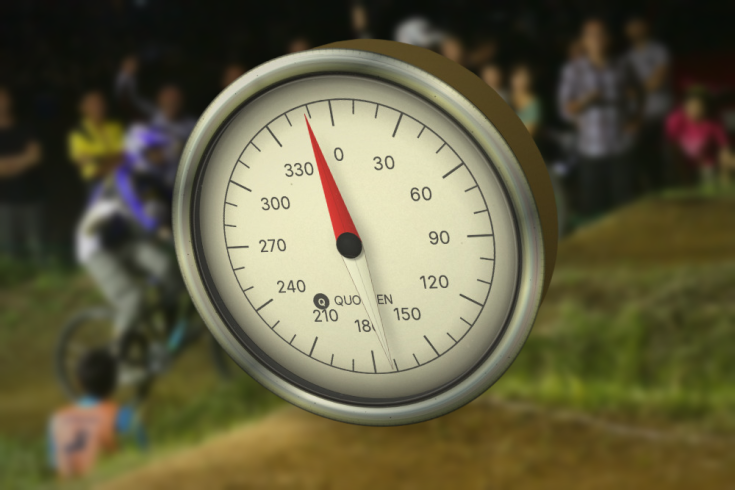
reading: ° 350
